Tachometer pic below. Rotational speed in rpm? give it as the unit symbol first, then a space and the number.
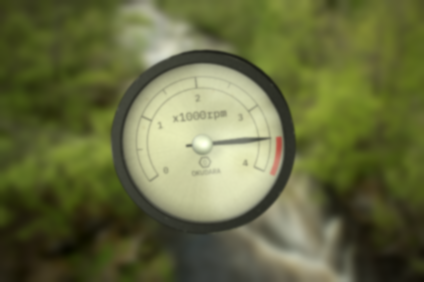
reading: rpm 3500
